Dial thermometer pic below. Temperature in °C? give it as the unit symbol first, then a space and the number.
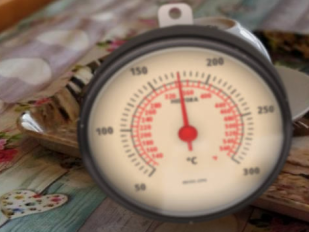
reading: °C 175
